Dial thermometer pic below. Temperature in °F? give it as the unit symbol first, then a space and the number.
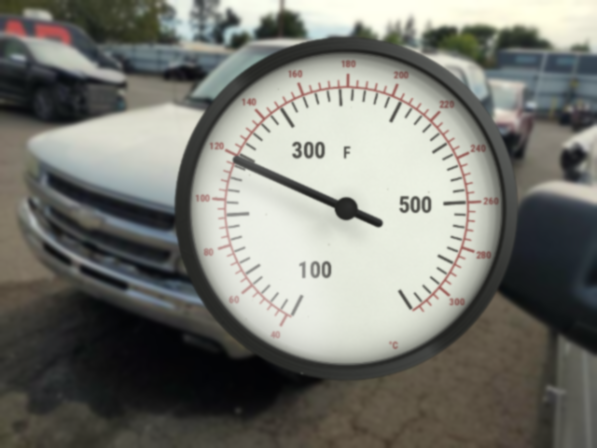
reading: °F 245
